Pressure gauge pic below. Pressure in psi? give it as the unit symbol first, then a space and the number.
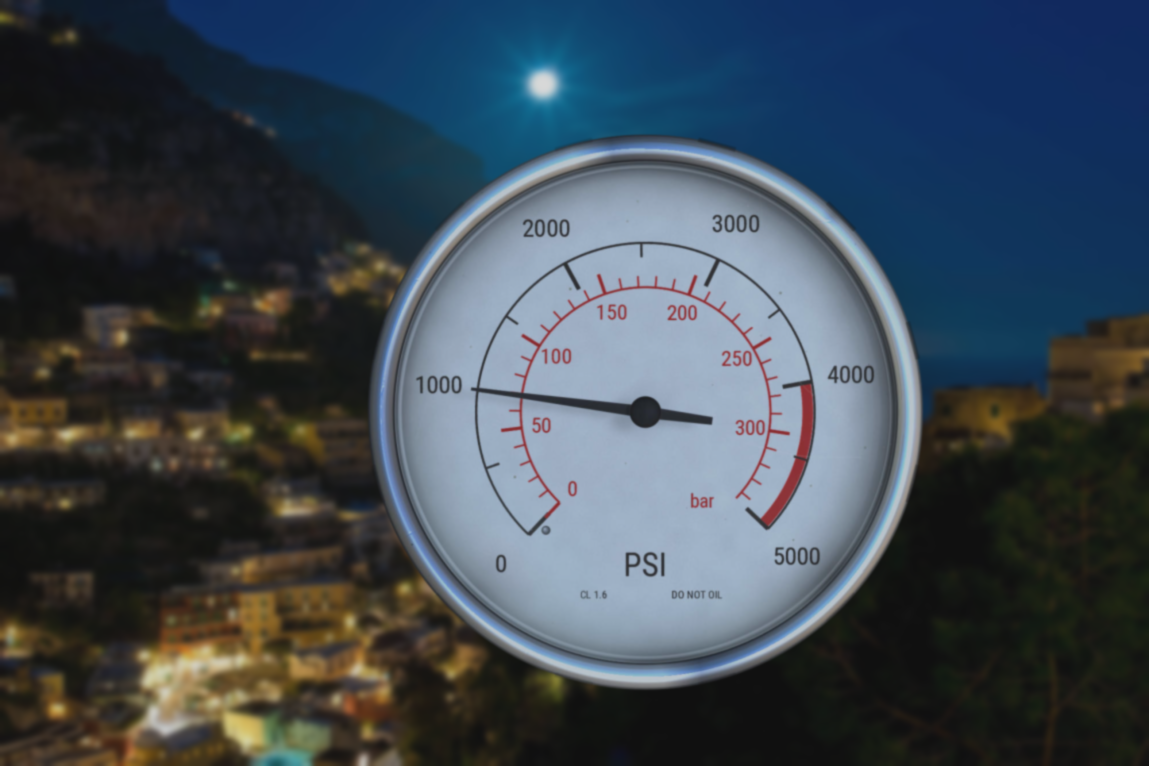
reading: psi 1000
